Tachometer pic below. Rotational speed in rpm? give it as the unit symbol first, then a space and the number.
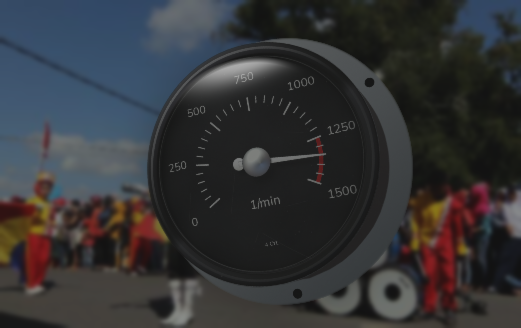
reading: rpm 1350
